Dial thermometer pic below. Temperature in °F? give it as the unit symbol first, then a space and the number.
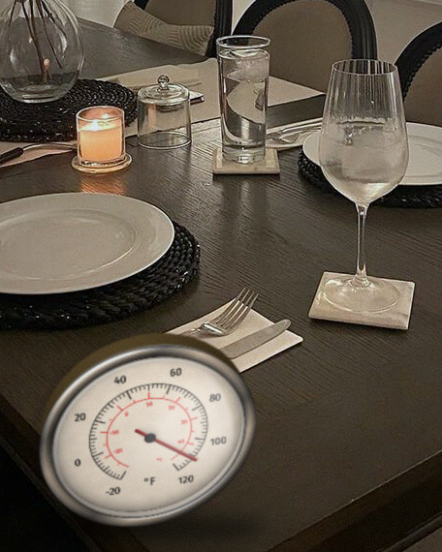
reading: °F 110
